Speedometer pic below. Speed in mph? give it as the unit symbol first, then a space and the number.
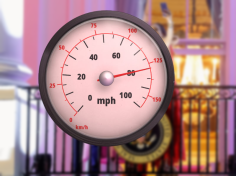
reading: mph 80
